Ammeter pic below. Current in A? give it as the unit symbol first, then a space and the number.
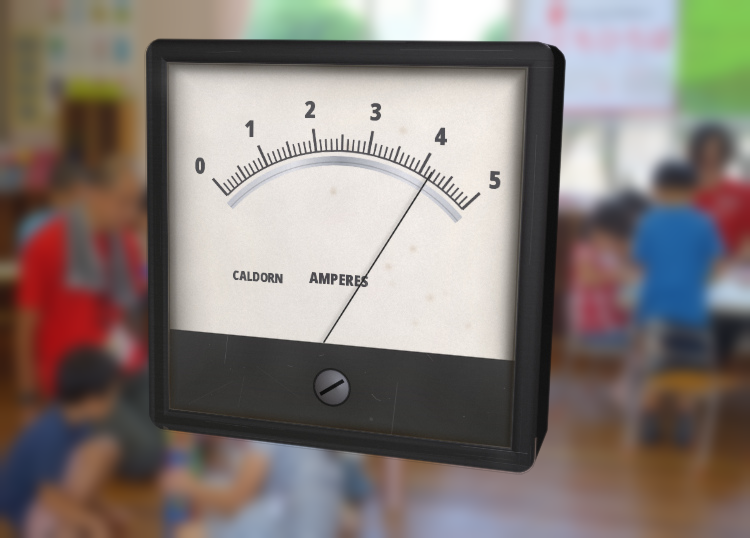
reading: A 4.2
